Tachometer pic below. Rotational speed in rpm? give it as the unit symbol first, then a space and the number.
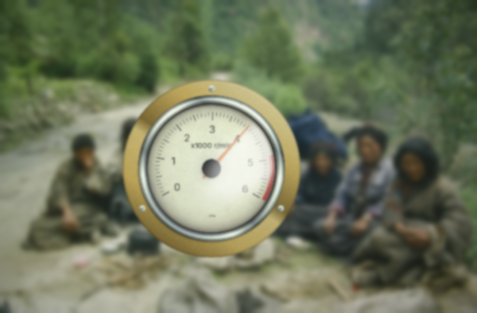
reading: rpm 4000
